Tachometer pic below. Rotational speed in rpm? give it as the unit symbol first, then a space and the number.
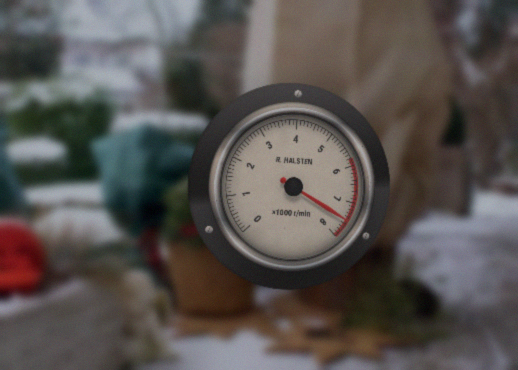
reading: rpm 7500
